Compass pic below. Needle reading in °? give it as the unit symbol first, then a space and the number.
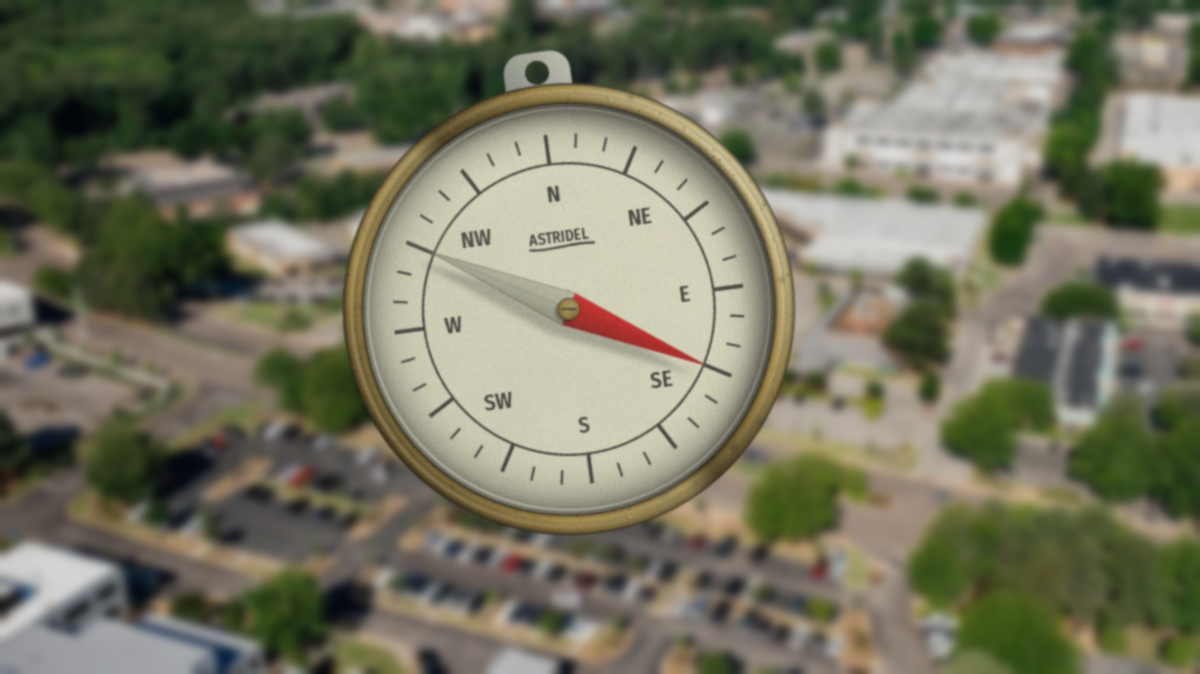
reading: ° 120
